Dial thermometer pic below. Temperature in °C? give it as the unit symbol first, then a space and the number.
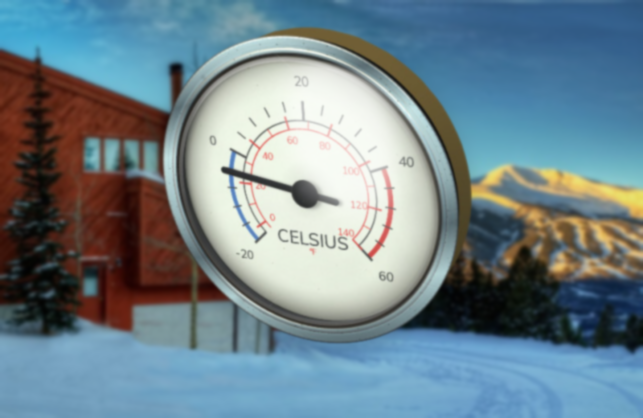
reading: °C -4
